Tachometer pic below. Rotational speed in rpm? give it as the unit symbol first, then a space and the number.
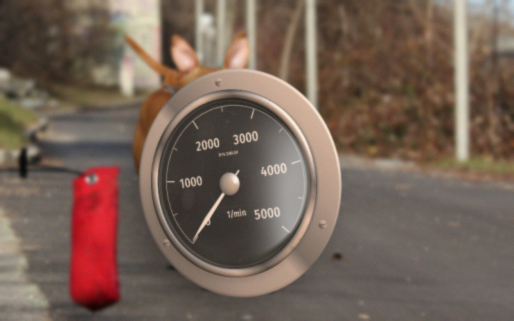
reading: rpm 0
